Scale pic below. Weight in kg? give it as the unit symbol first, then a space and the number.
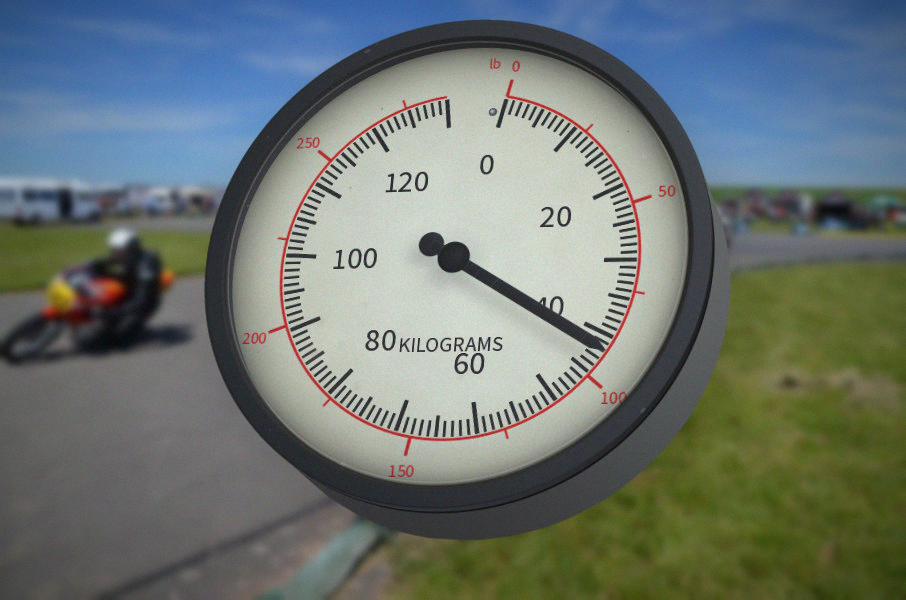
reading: kg 42
